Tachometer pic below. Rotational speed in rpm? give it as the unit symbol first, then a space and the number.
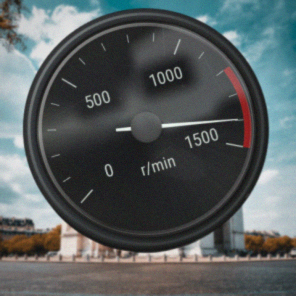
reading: rpm 1400
